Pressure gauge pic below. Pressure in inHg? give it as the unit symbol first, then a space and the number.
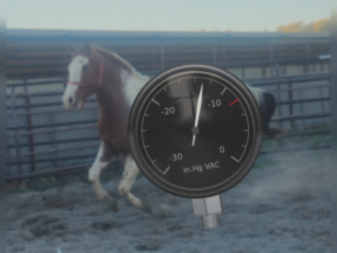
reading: inHg -13
